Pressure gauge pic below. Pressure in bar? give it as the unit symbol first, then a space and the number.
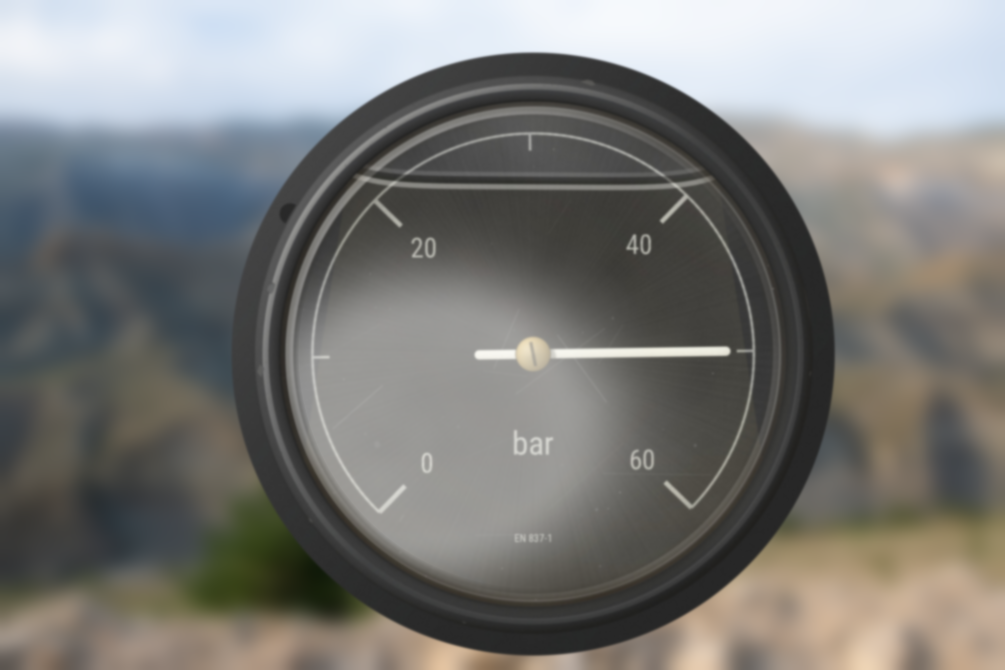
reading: bar 50
